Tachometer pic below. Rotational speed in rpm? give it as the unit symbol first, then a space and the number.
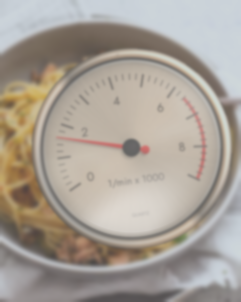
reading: rpm 1600
